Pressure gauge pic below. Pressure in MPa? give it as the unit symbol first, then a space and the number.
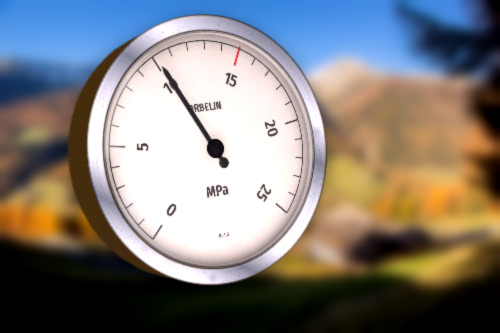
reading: MPa 10
